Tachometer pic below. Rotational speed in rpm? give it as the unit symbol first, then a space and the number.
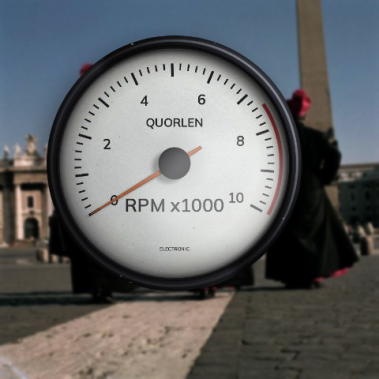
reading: rpm 0
